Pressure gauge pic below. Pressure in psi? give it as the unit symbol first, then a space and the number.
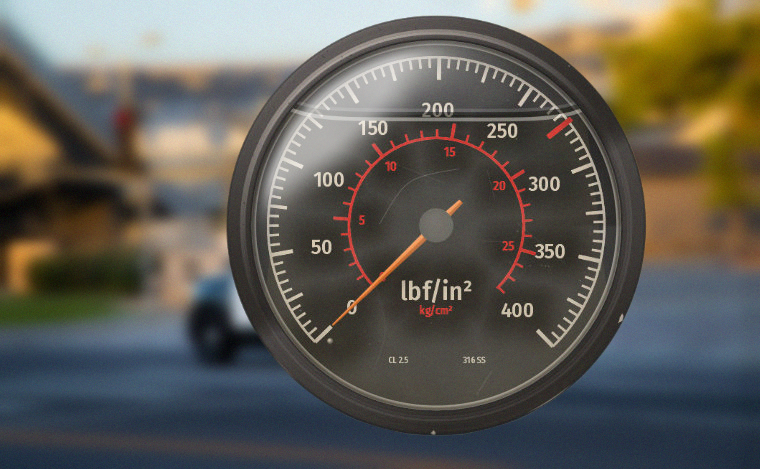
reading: psi 0
